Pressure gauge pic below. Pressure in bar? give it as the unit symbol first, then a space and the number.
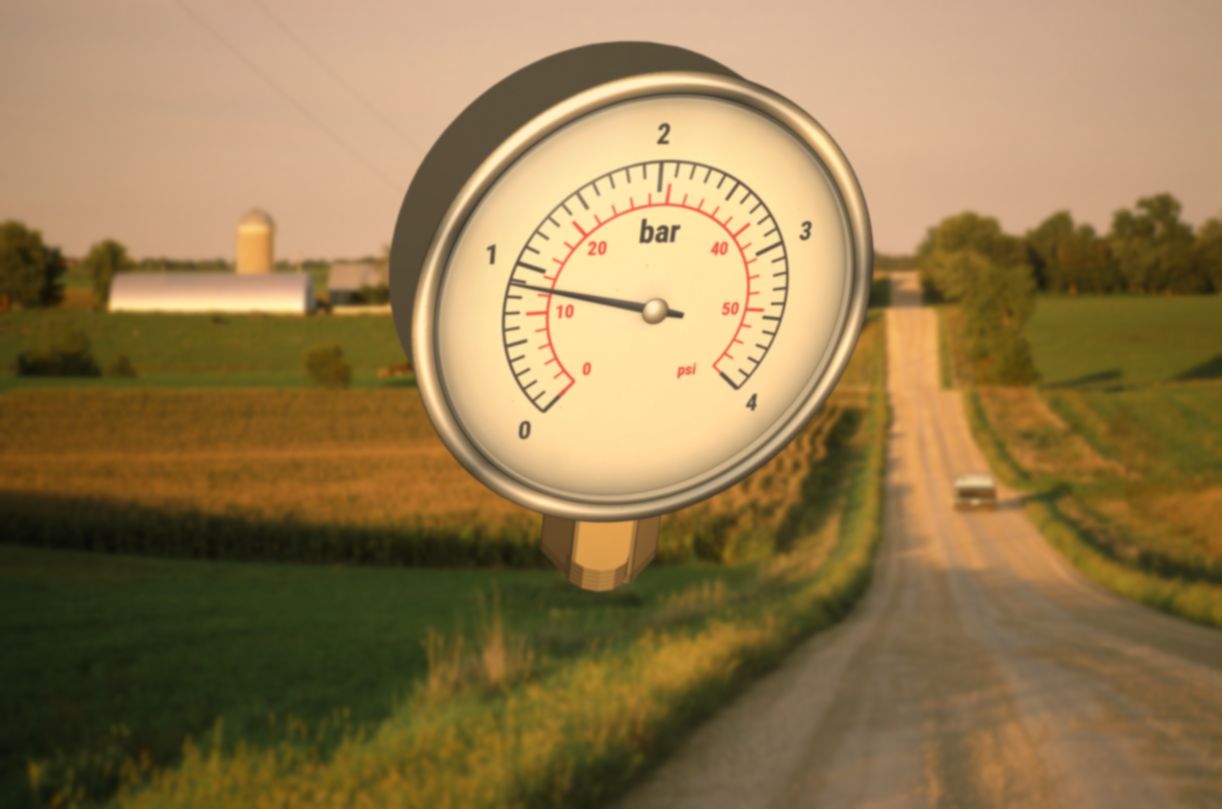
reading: bar 0.9
